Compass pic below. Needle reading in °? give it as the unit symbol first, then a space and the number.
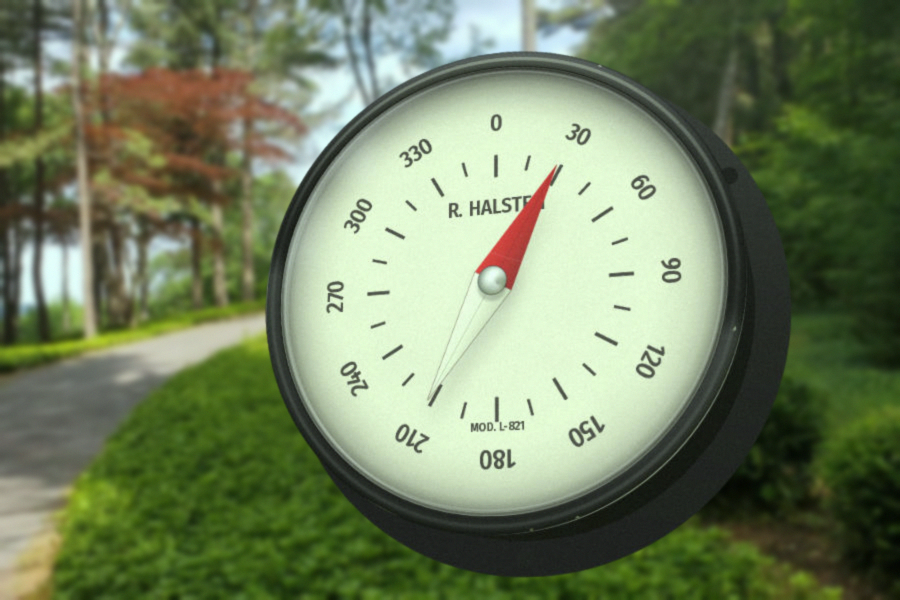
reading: ° 30
